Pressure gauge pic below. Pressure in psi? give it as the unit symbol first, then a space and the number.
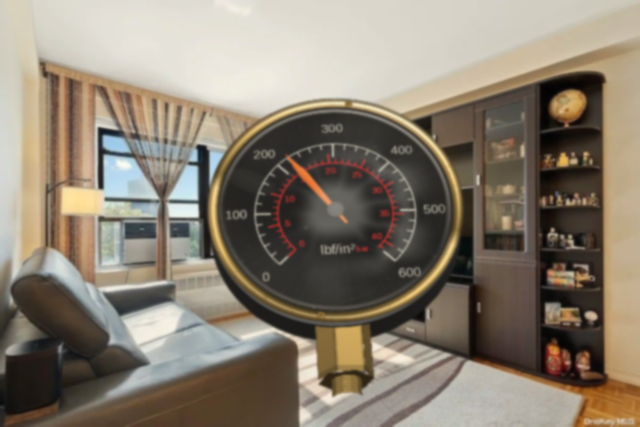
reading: psi 220
